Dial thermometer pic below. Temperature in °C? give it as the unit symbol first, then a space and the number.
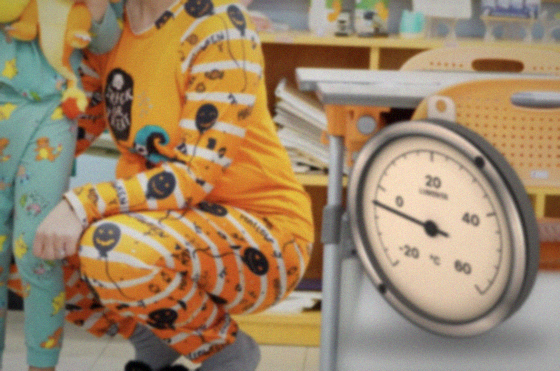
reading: °C -4
